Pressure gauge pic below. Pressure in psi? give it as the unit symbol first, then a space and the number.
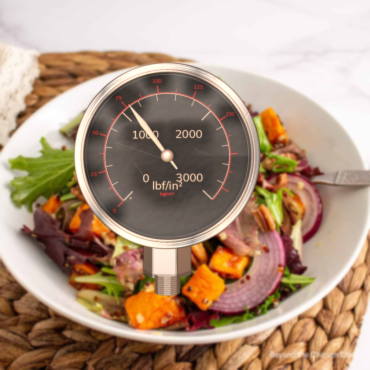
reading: psi 1100
